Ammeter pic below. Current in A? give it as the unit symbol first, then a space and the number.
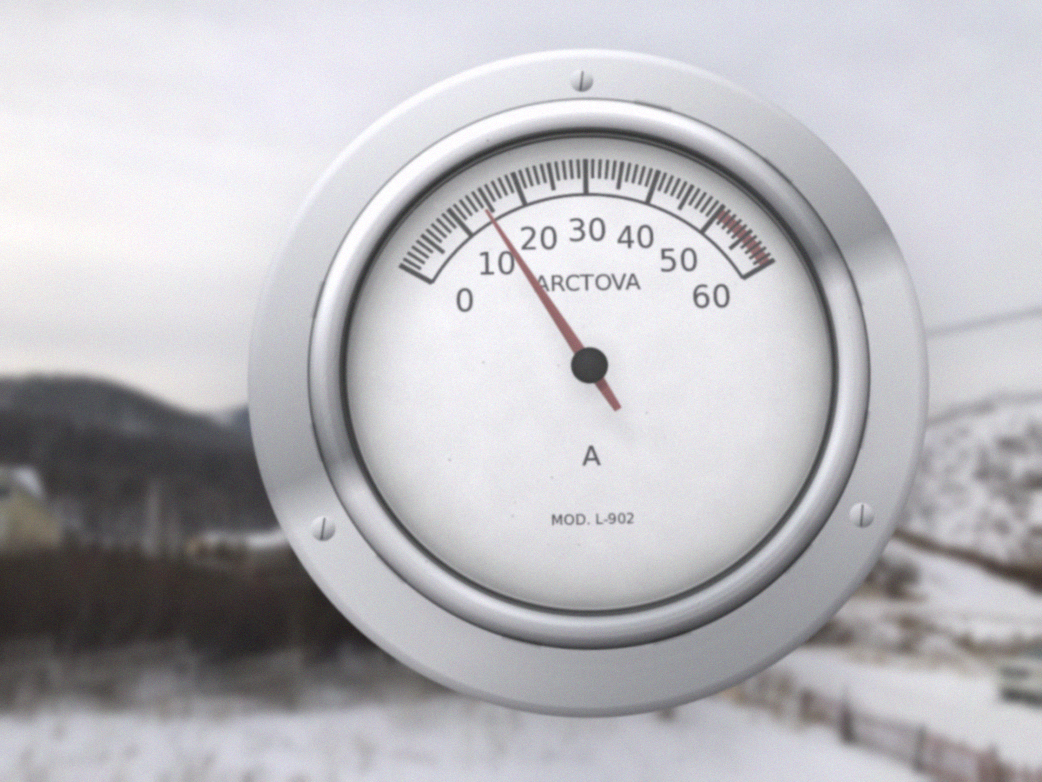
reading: A 14
